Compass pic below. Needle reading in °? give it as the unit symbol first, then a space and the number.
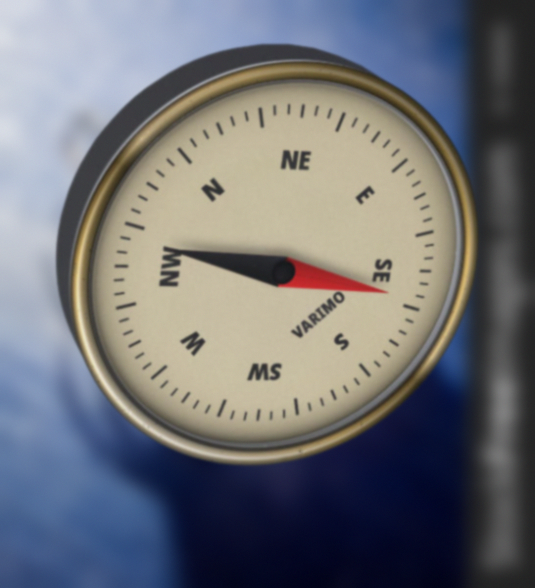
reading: ° 145
